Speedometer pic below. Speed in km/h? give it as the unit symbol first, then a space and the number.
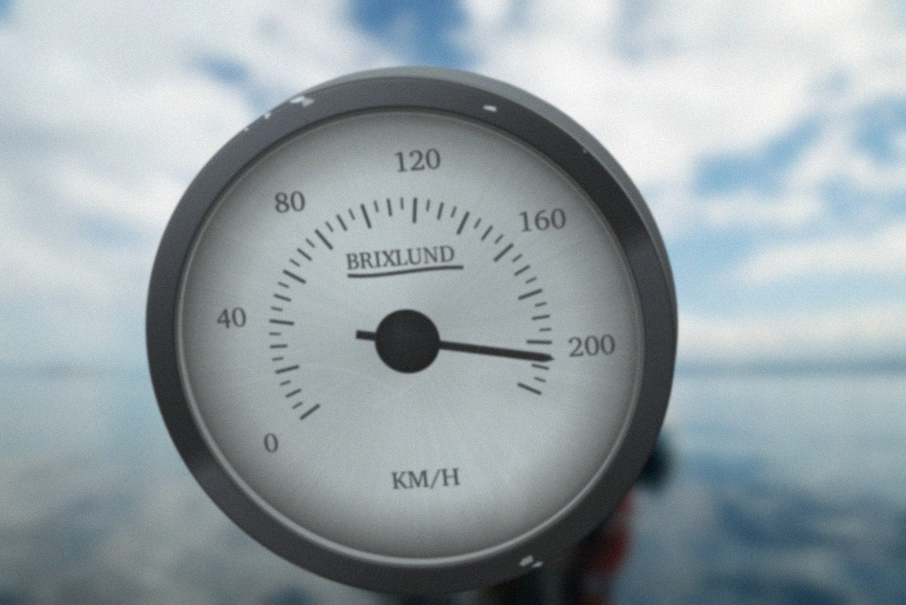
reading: km/h 205
